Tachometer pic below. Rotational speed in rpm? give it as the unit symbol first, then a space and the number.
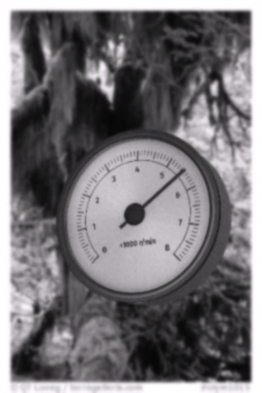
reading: rpm 5500
